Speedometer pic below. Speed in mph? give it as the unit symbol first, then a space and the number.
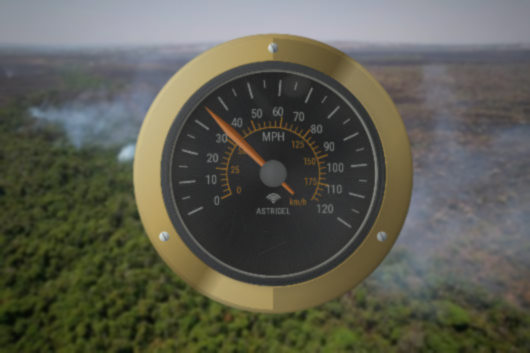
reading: mph 35
